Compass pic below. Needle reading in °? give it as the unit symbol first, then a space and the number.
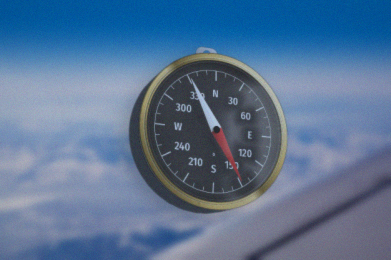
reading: ° 150
